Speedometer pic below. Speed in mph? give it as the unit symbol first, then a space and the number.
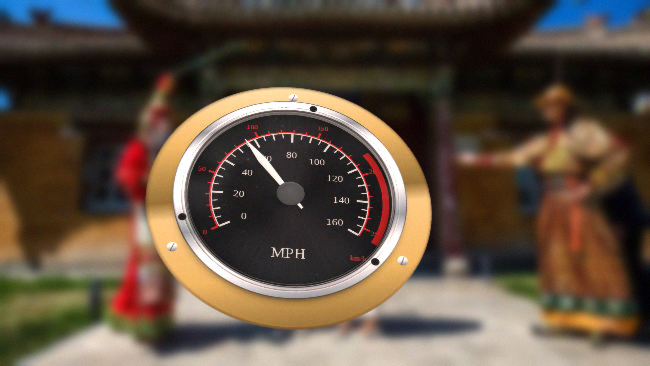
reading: mph 55
